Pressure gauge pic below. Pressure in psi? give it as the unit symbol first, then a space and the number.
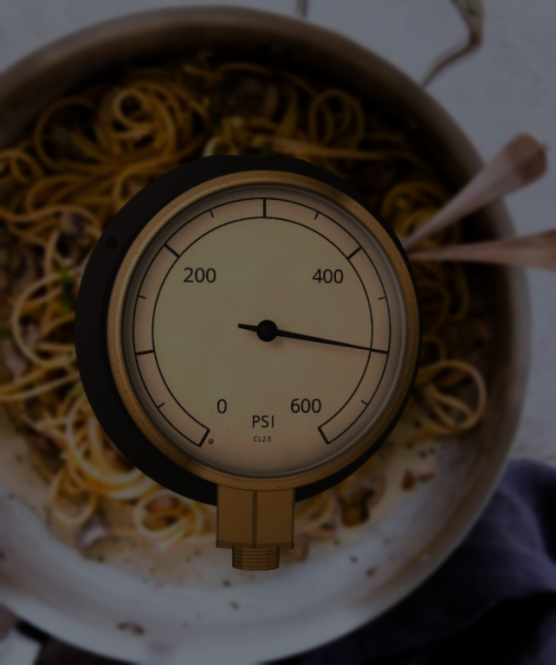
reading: psi 500
